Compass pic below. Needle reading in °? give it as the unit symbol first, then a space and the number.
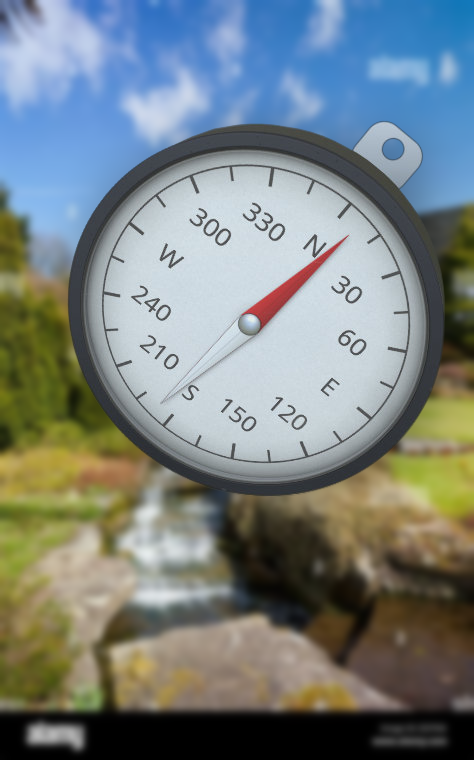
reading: ° 7.5
